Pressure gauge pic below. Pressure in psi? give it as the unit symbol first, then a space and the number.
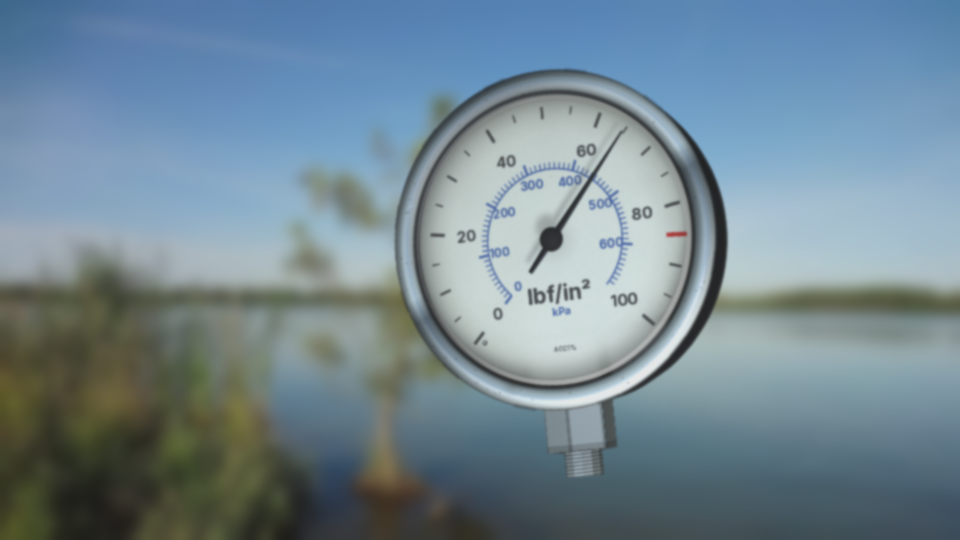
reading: psi 65
